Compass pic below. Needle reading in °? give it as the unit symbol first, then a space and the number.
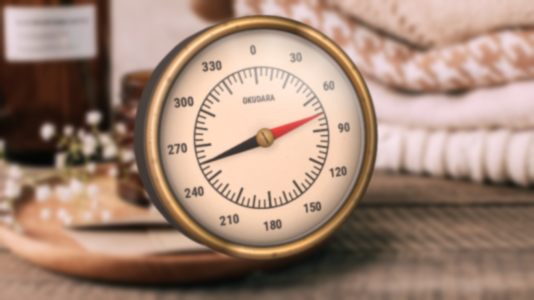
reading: ° 75
